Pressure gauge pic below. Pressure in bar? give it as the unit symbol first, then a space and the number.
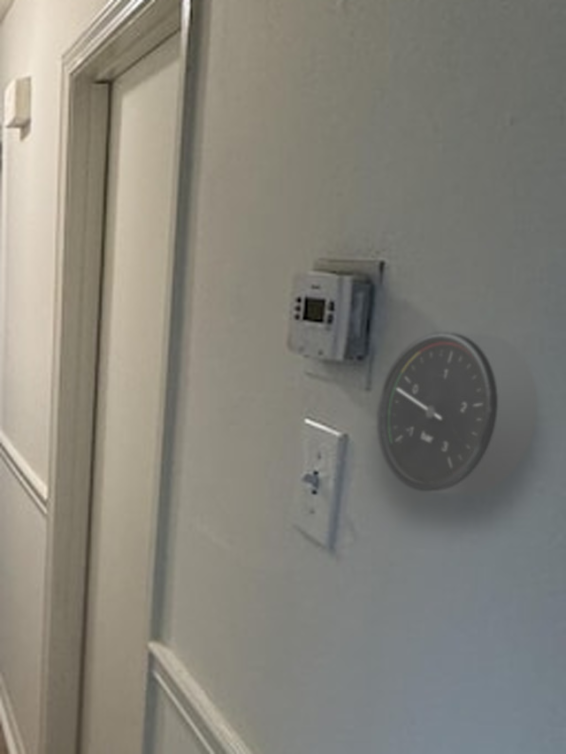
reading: bar -0.2
